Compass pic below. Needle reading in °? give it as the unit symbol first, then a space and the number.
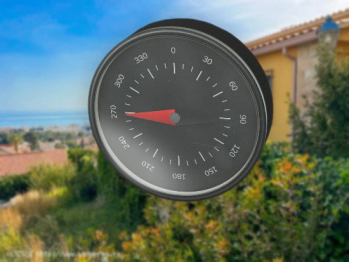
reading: ° 270
